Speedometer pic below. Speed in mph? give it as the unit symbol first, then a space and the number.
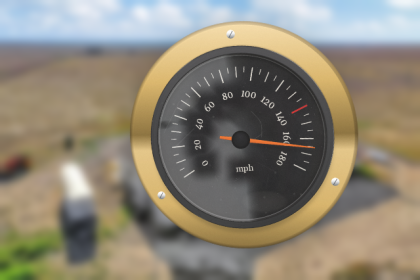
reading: mph 165
